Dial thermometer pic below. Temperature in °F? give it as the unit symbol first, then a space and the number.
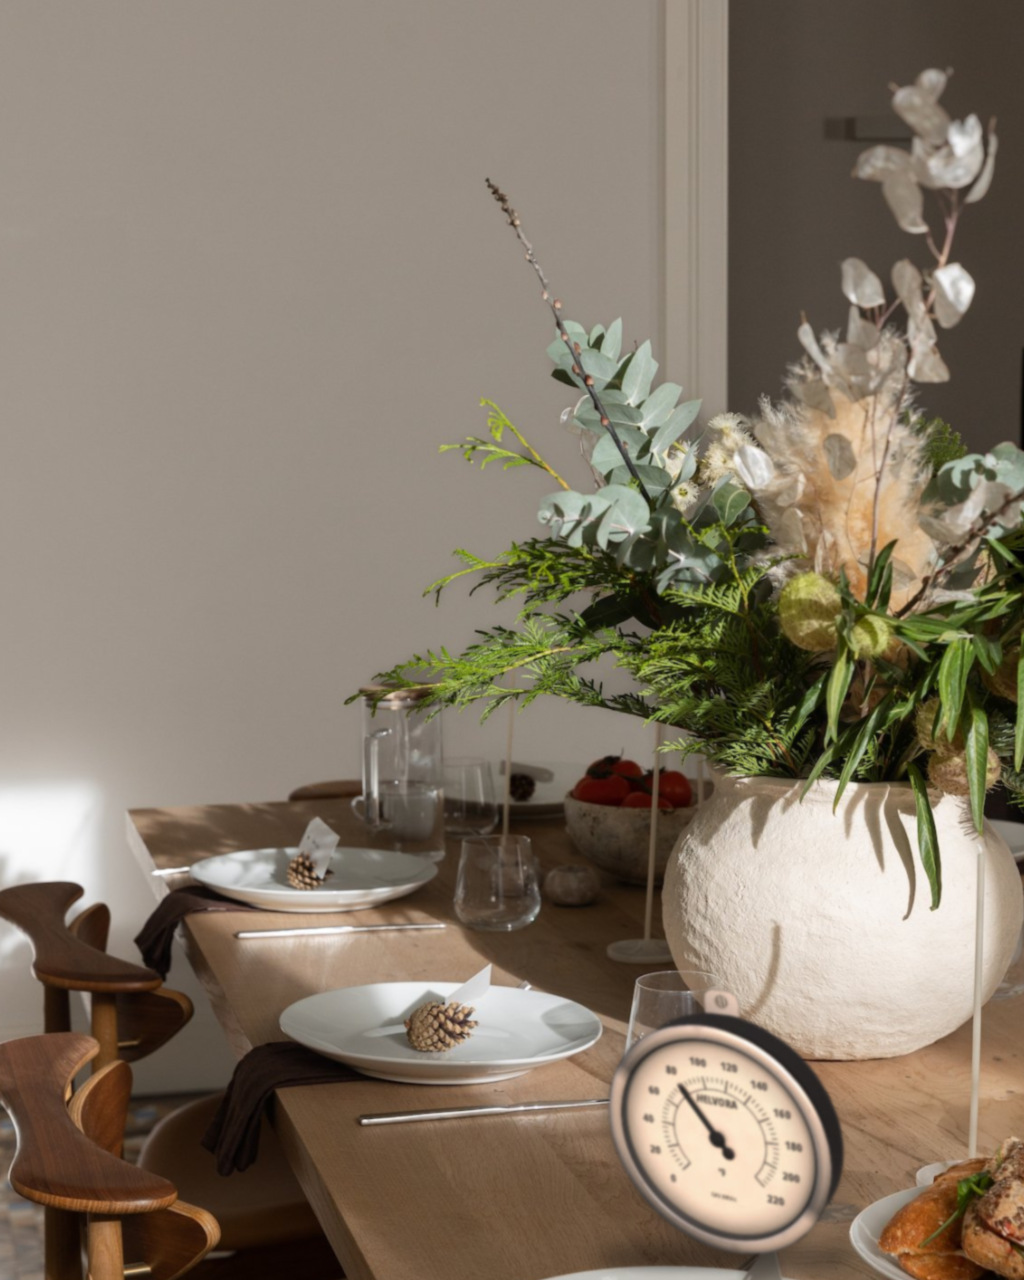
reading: °F 80
